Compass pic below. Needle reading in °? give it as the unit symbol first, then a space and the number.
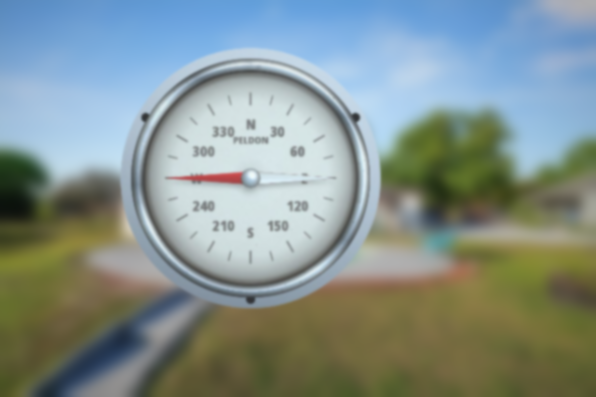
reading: ° 270
